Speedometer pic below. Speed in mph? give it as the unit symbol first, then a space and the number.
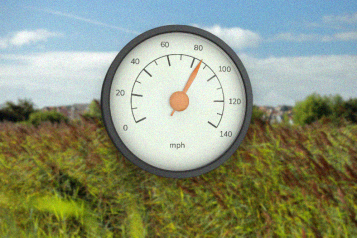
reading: mph 85
